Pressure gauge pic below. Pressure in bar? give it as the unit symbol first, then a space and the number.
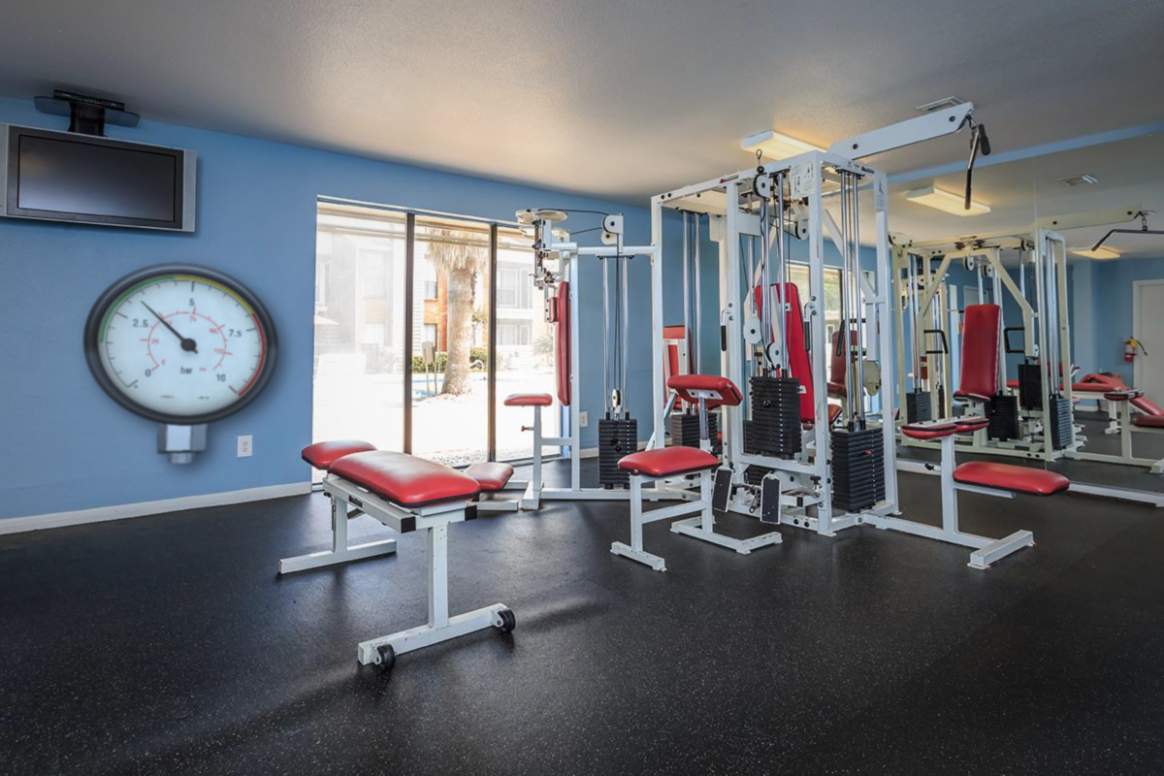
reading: bar 3.25
